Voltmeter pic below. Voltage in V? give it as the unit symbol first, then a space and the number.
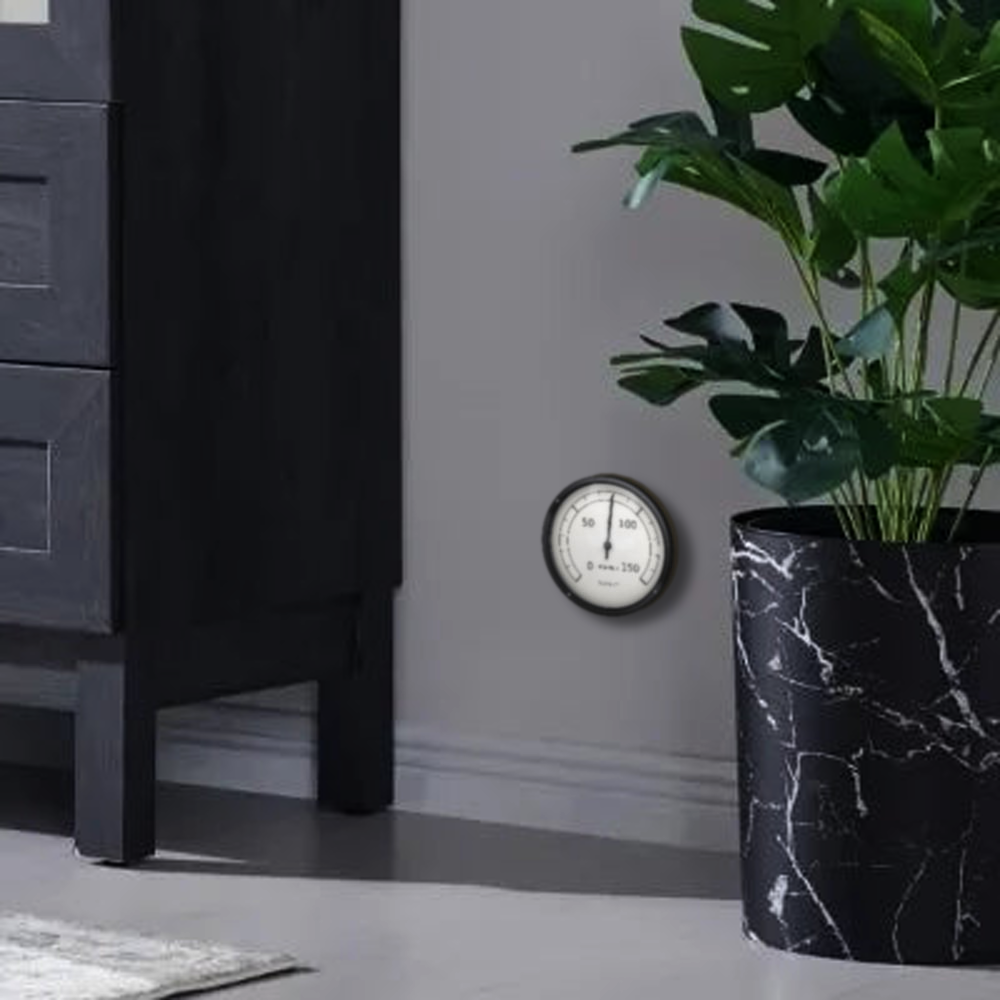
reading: V 80
